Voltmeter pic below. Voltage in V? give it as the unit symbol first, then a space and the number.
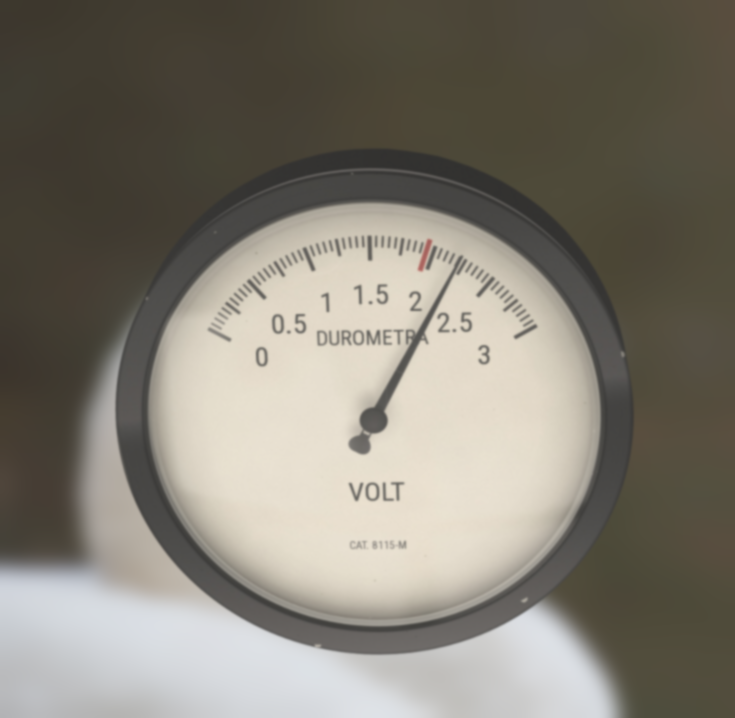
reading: V 2.2
